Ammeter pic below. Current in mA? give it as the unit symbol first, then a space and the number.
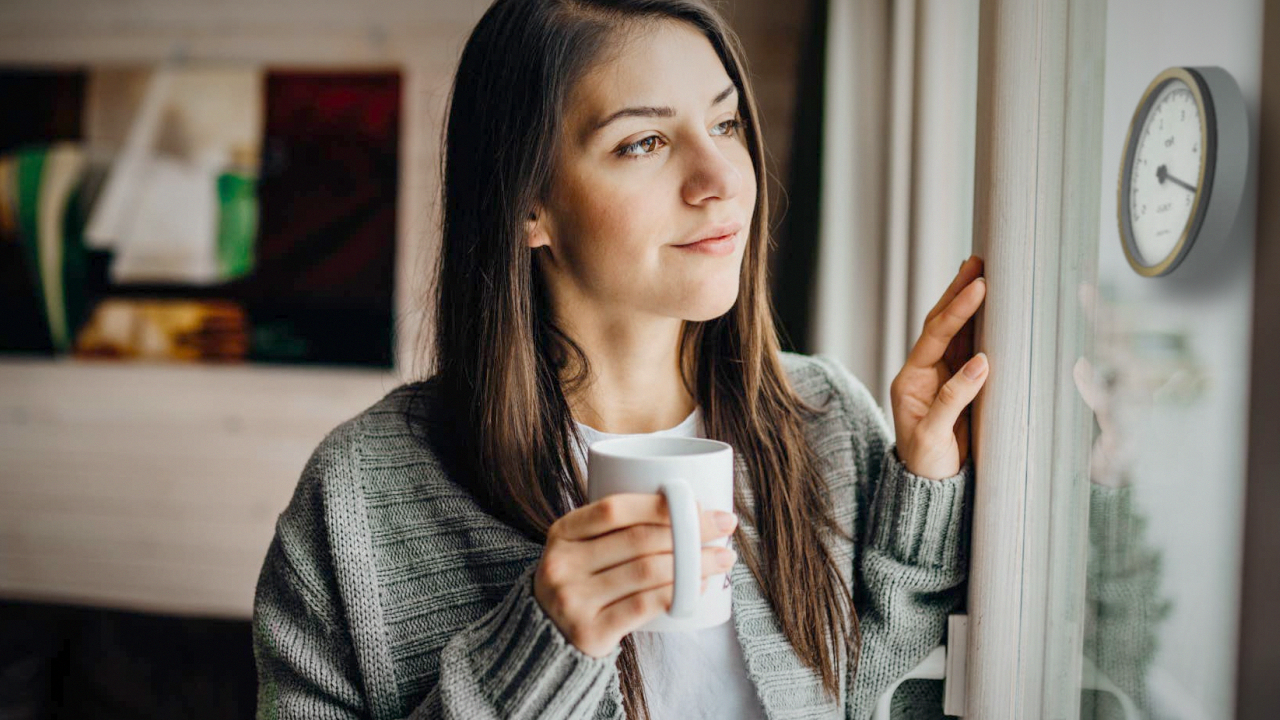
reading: mA 4.75
